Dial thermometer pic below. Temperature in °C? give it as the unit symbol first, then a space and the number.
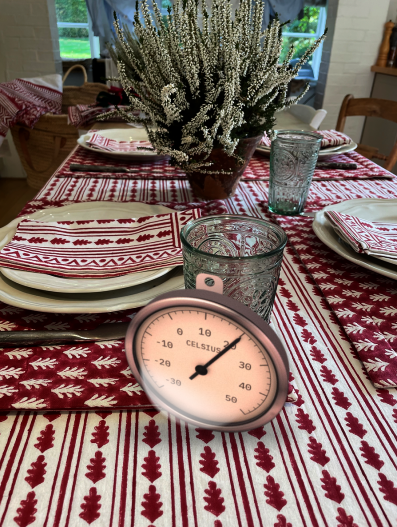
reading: °C 20
